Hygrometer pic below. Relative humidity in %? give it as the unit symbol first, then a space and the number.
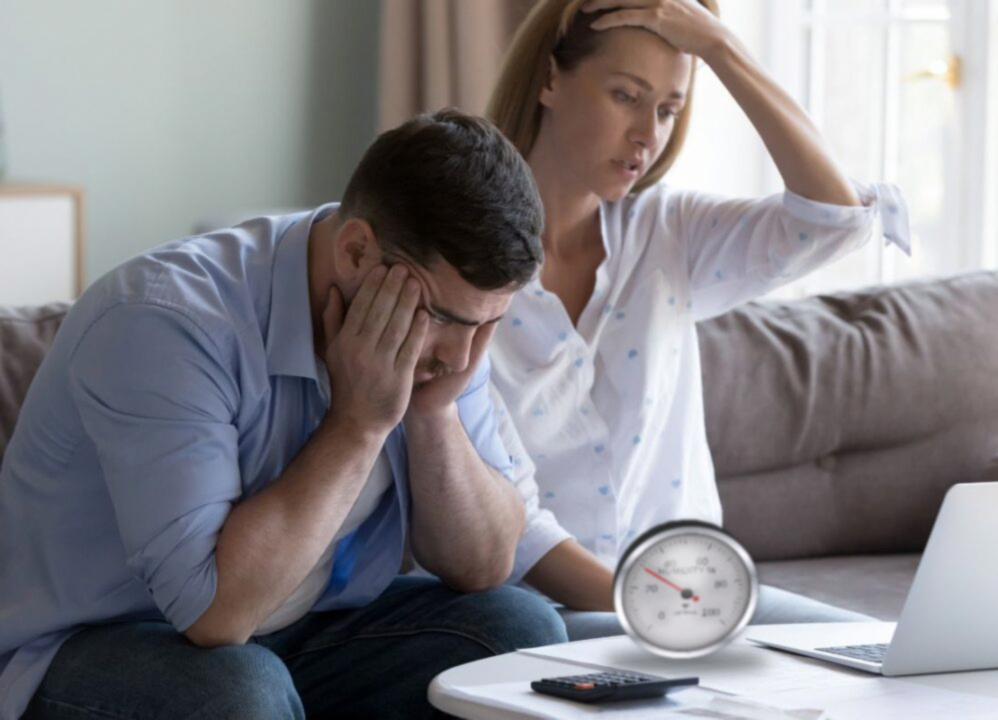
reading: % 30
